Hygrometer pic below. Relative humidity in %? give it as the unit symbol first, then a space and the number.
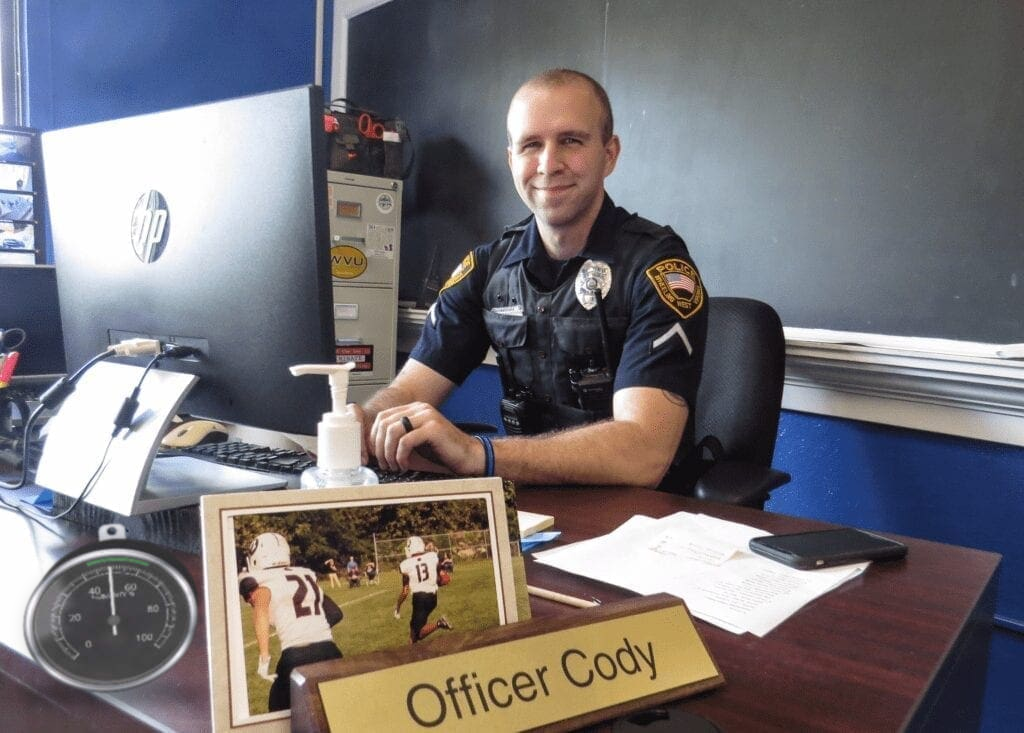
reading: % 50
